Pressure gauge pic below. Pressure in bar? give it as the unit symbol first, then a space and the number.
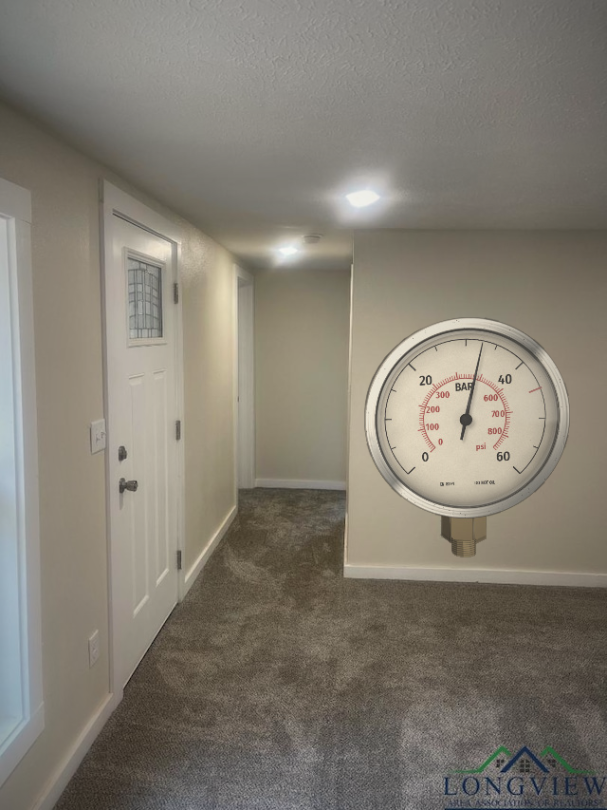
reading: bar 32.5
